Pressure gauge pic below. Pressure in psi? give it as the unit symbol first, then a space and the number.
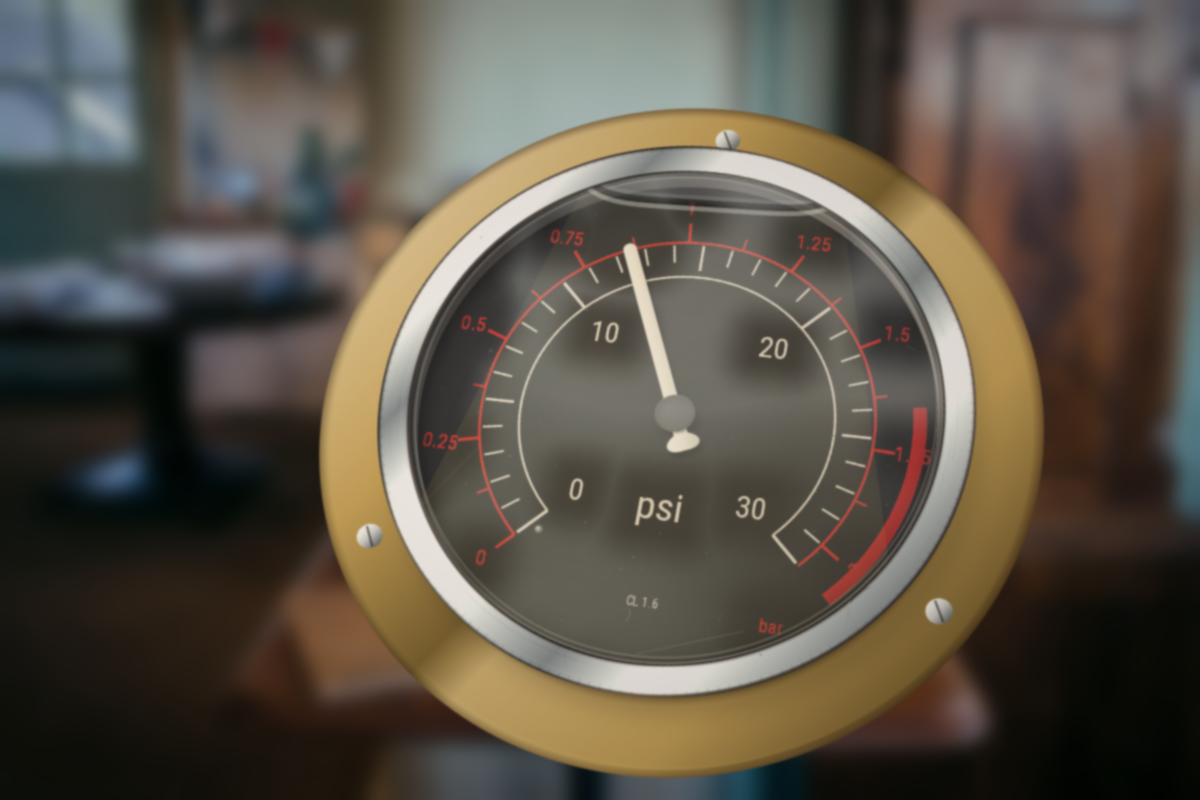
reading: psi 12.5
